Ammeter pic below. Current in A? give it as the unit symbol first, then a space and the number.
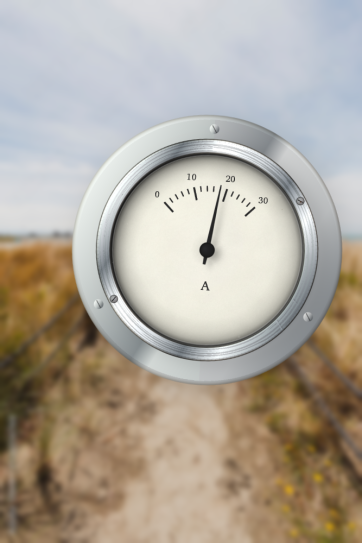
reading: A 18
